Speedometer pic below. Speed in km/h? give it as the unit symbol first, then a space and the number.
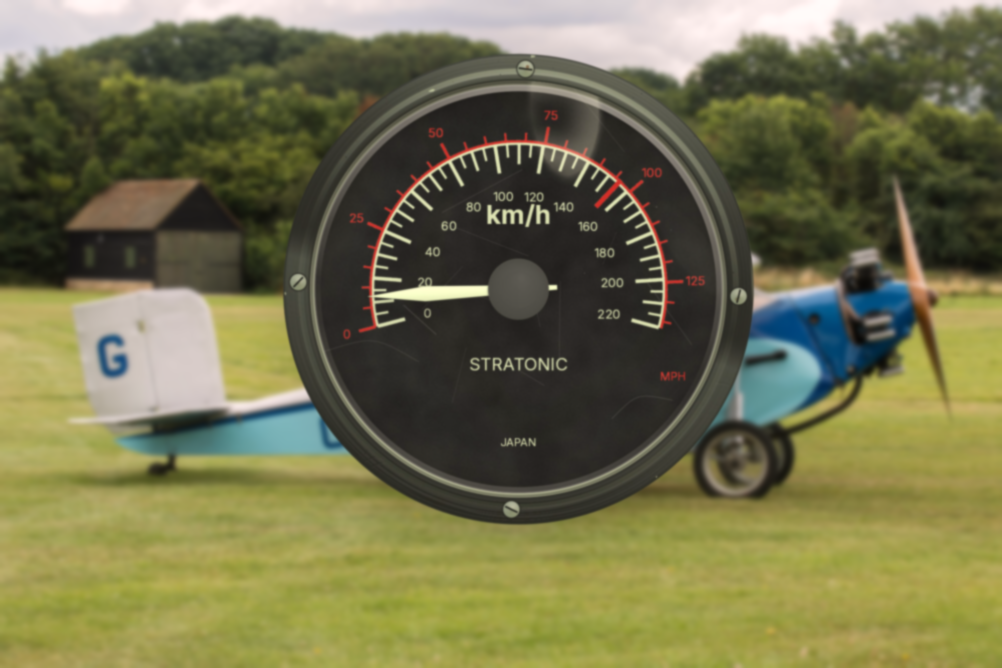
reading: km/h 12.5
